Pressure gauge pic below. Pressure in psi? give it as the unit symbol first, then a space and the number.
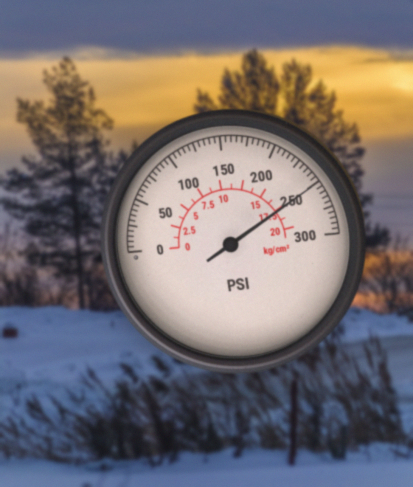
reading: psi 250
